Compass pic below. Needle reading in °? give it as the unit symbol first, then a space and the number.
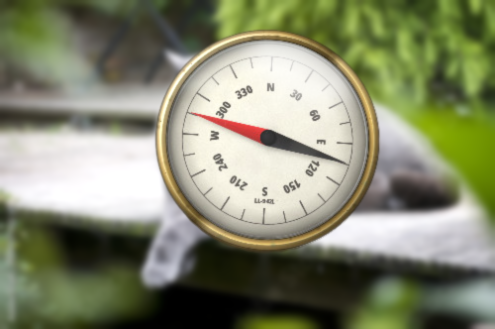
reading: ° 285
